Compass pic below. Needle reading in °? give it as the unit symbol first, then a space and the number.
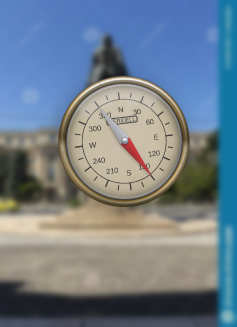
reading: ° 150
